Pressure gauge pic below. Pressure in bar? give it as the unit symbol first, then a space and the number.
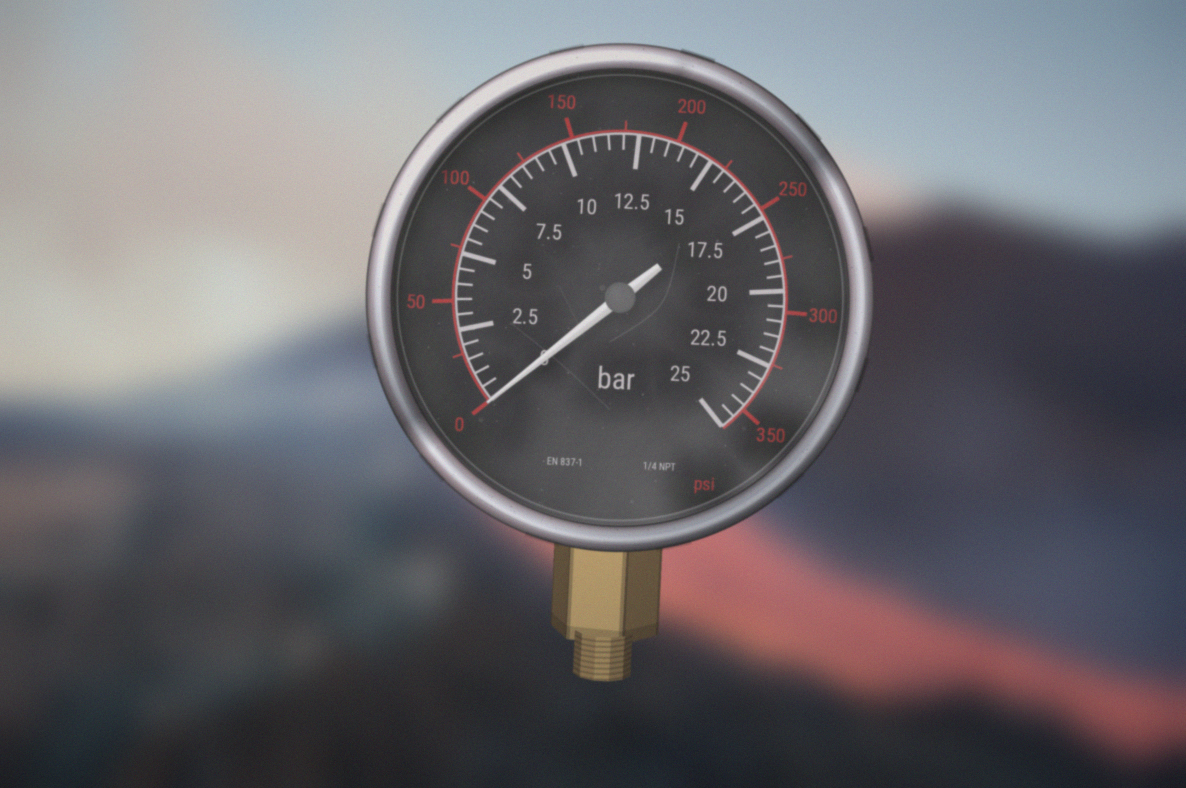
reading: bar 0
